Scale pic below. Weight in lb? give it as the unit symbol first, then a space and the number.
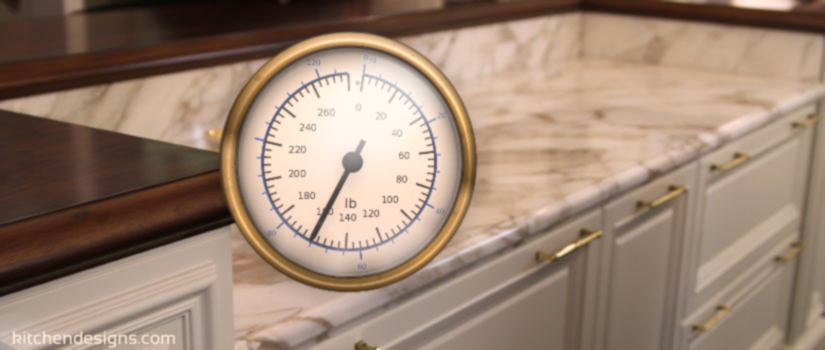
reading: lb 160
